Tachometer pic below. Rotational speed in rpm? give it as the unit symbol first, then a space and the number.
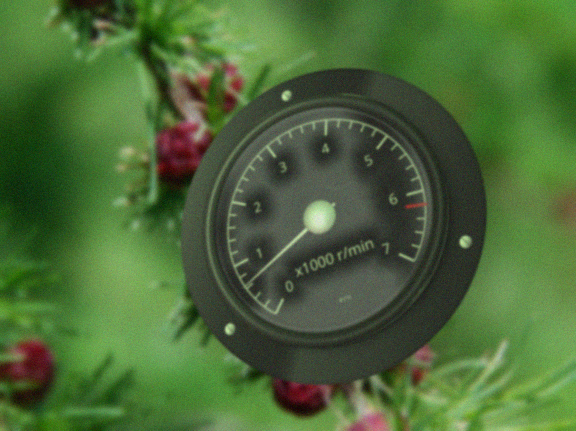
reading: rpm 600
